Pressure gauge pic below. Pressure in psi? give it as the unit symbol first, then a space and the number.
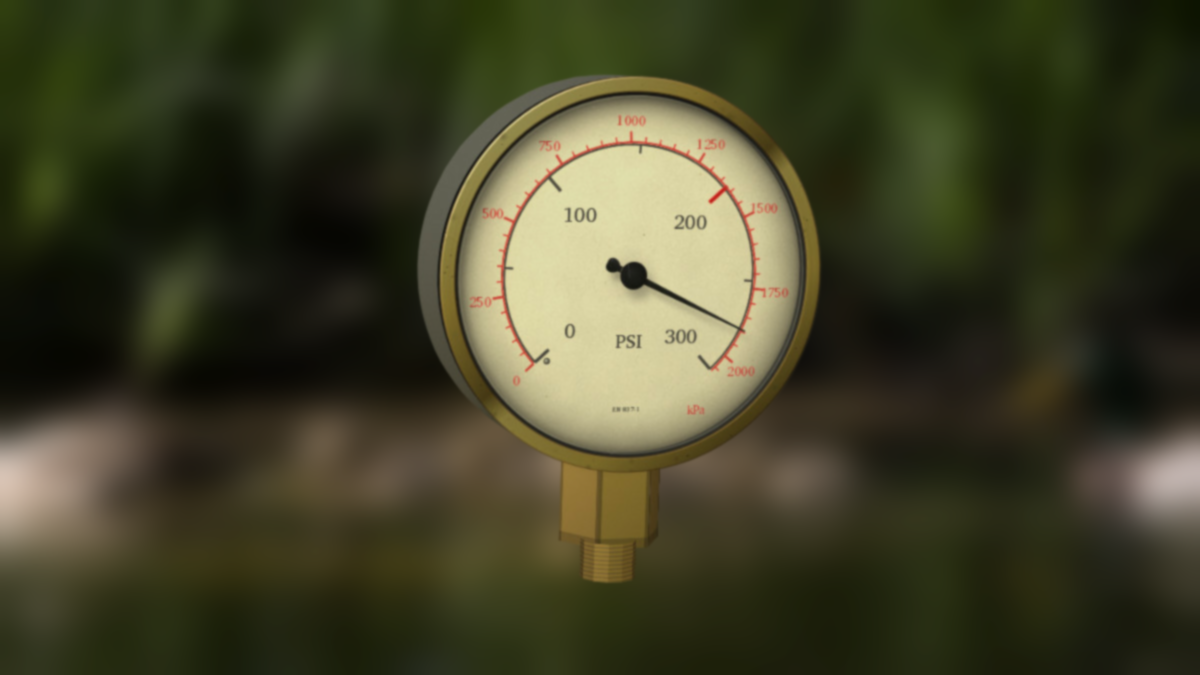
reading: psi 275
